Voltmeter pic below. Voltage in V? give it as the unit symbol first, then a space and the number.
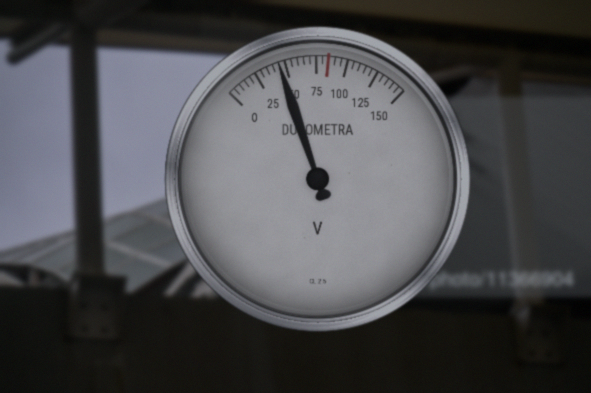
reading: V 45
